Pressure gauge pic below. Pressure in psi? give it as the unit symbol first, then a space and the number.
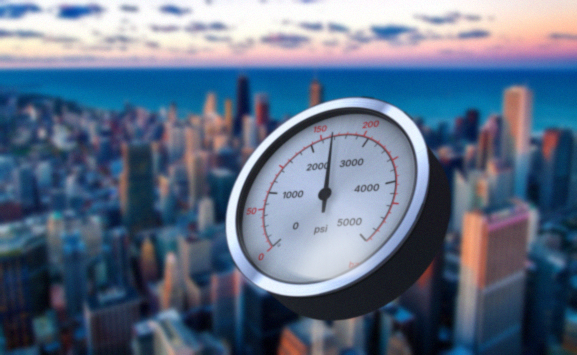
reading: psi 2400
